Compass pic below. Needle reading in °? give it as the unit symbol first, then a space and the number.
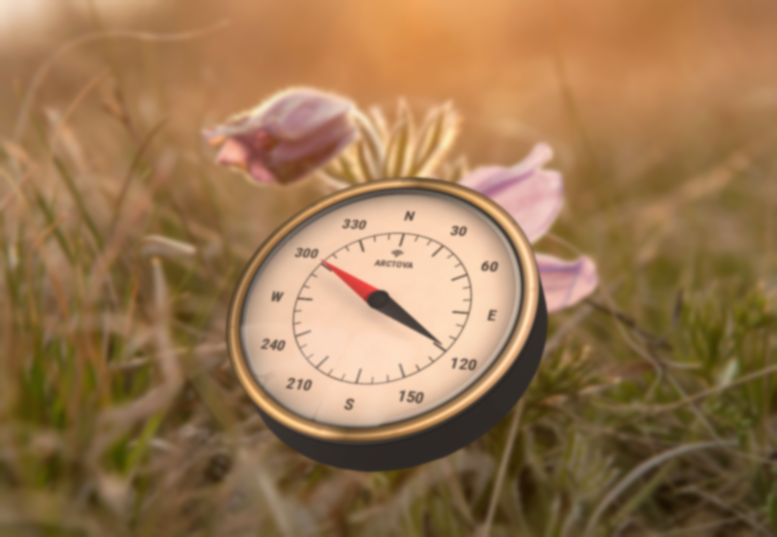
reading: ° 300
